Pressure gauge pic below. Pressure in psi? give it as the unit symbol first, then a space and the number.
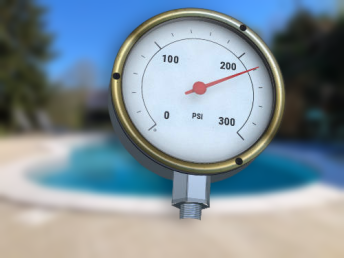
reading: psi 220
